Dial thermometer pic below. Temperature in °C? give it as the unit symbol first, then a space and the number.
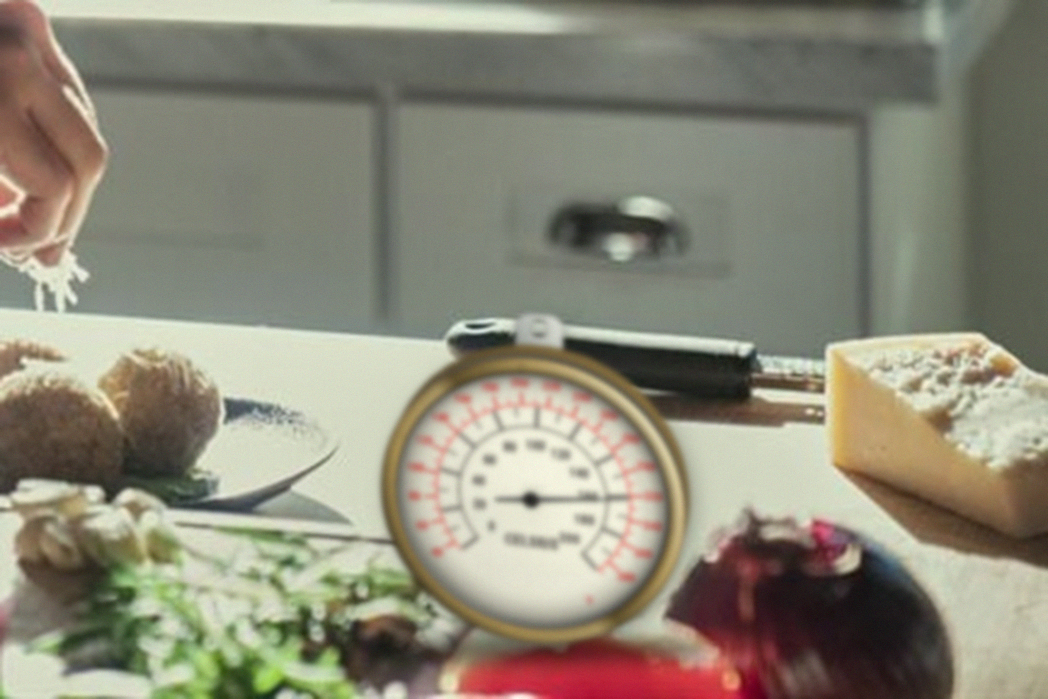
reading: °C 160
